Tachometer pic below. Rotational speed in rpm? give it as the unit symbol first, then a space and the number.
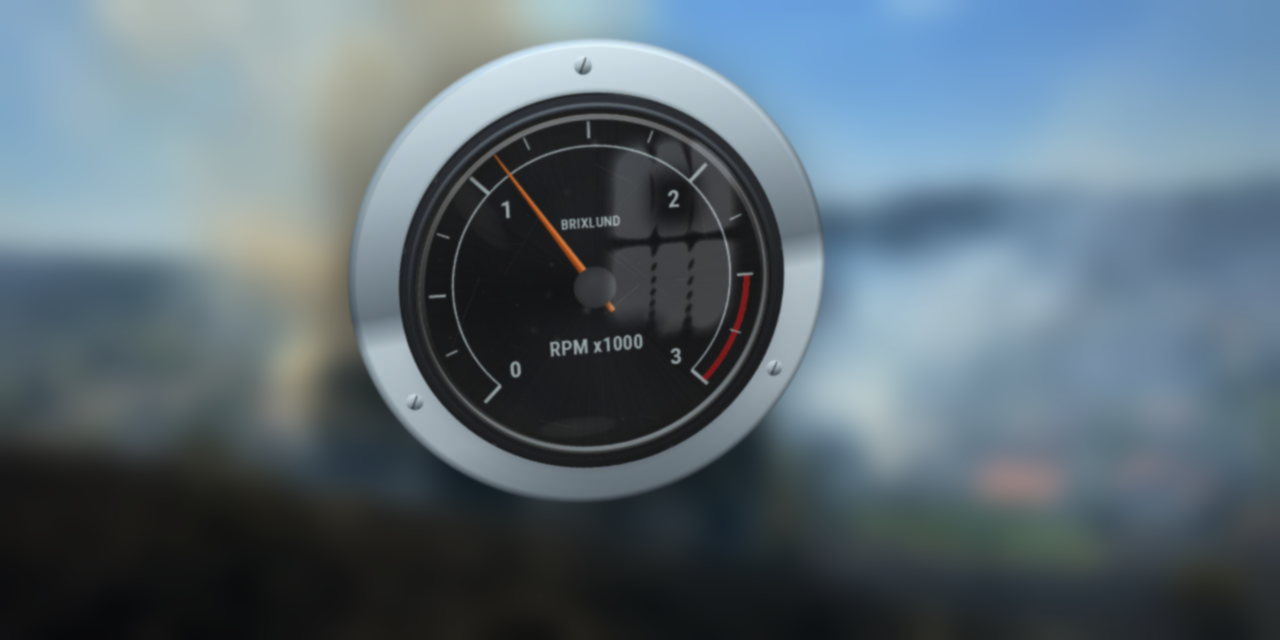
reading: rpm 1125
